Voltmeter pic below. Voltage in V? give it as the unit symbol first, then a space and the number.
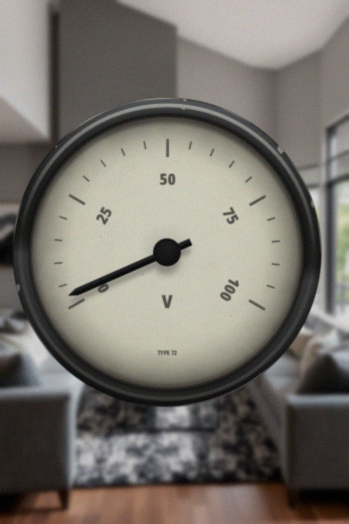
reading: V 2.5
